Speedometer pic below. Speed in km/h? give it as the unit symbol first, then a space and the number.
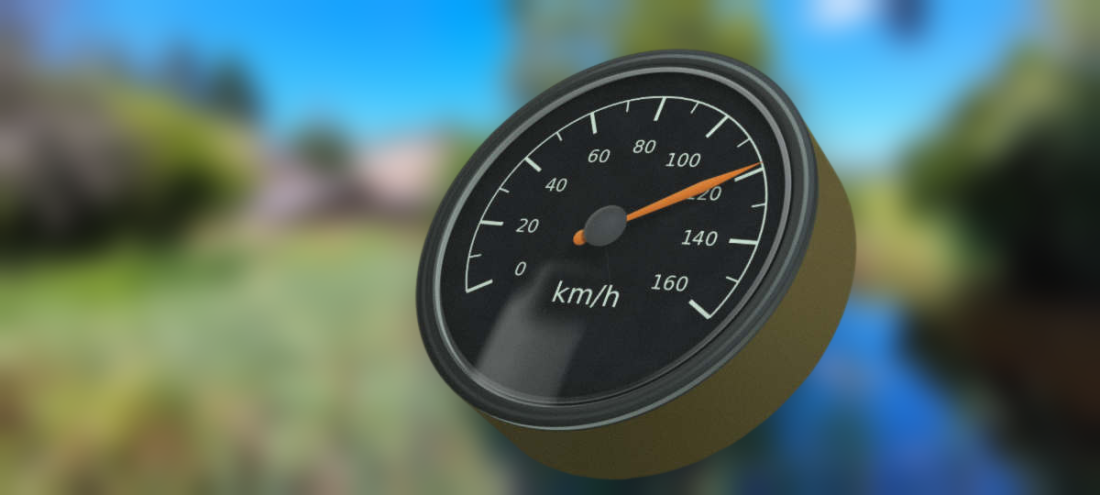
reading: km/h 120
